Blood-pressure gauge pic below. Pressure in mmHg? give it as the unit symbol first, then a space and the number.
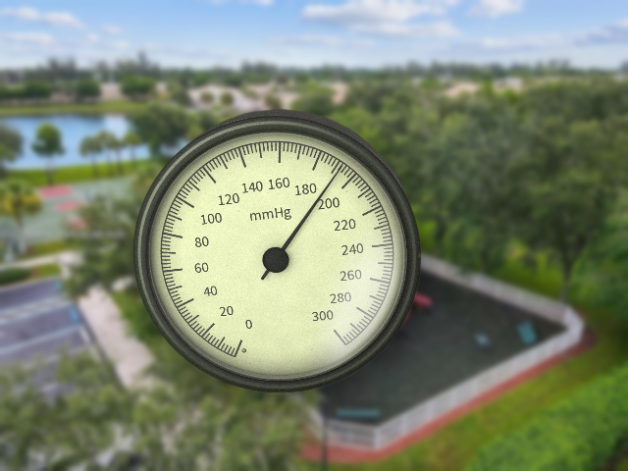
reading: mmHg 192
